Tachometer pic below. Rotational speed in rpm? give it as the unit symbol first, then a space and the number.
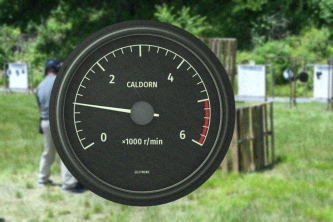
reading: rpm 1000
